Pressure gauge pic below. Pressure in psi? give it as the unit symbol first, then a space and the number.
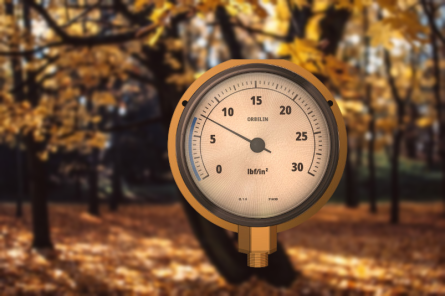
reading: psi 7.5
